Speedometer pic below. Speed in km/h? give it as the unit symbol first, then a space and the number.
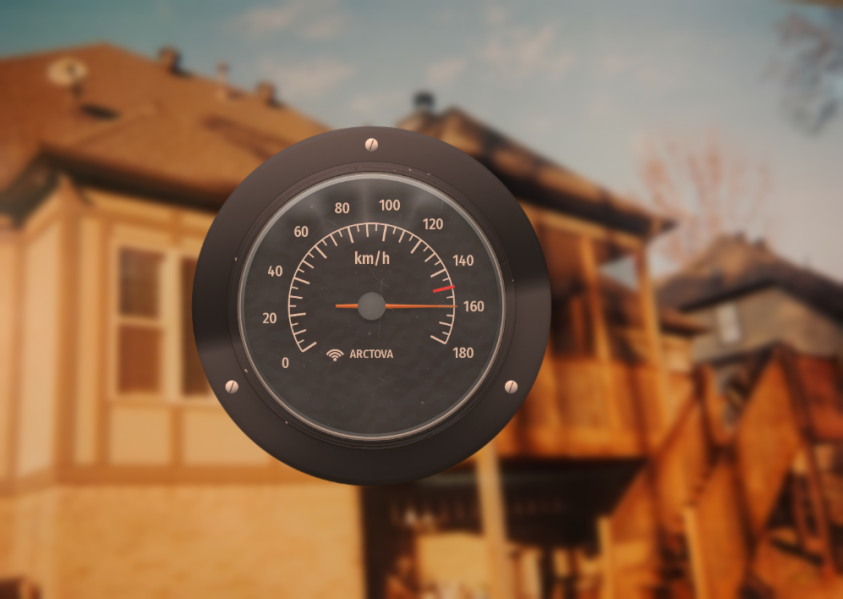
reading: km/h 160
